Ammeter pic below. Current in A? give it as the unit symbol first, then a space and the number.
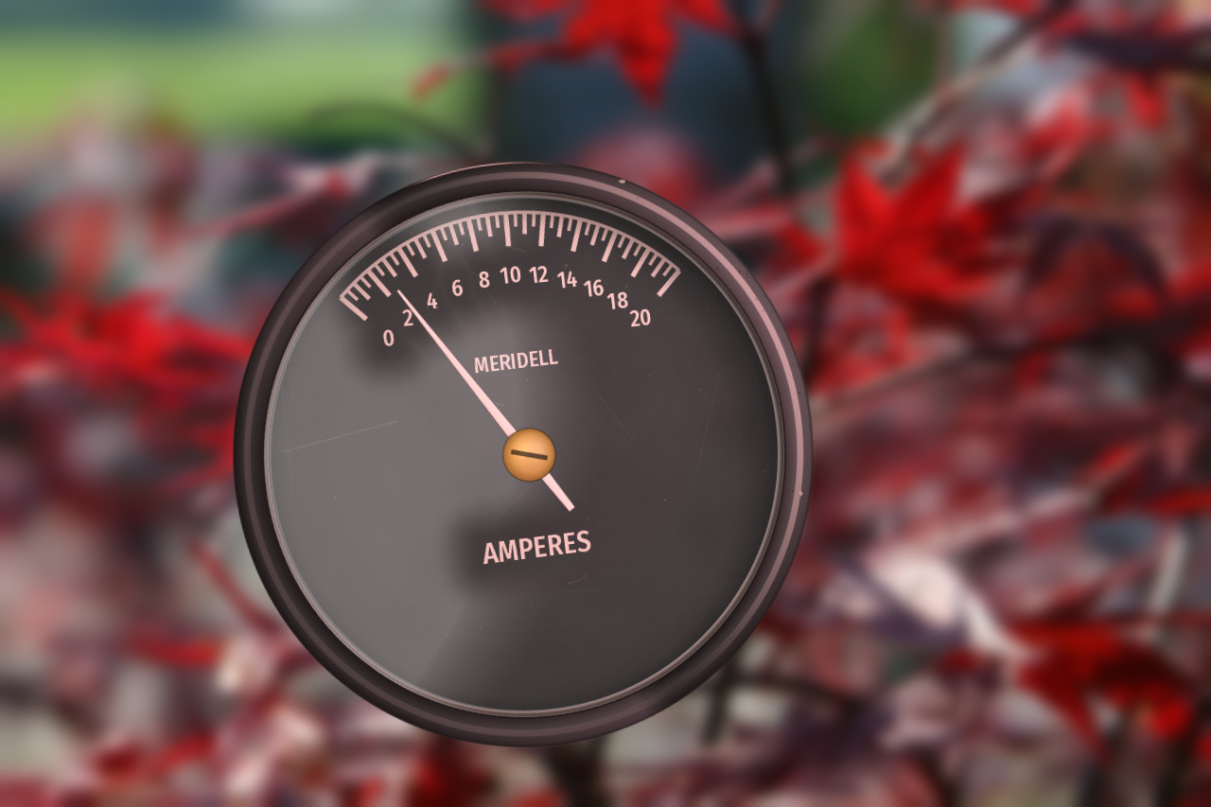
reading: A 2.5
